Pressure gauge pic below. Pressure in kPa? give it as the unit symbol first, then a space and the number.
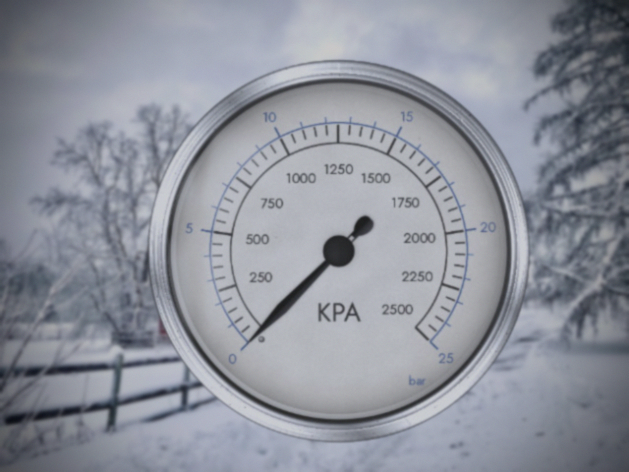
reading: kPa 0
